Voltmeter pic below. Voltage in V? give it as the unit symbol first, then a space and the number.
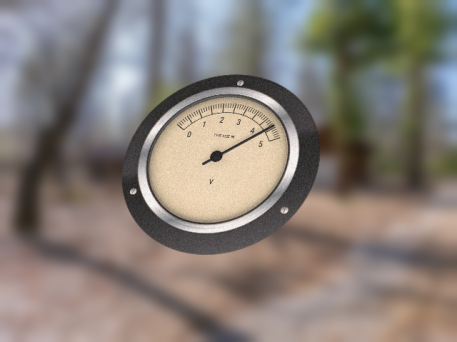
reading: V 4.5
